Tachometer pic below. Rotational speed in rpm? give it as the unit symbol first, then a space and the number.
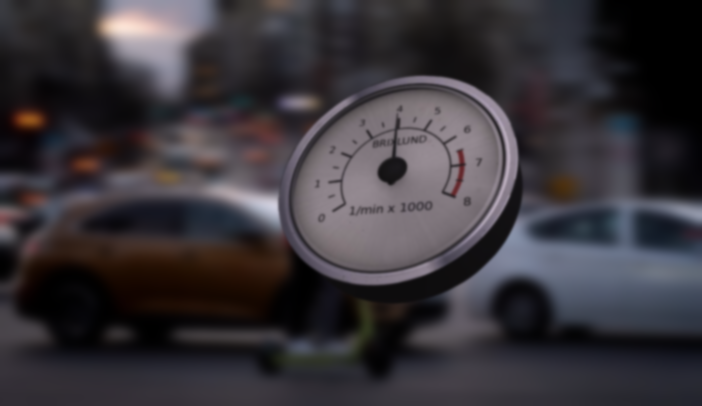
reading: rpm 4000
